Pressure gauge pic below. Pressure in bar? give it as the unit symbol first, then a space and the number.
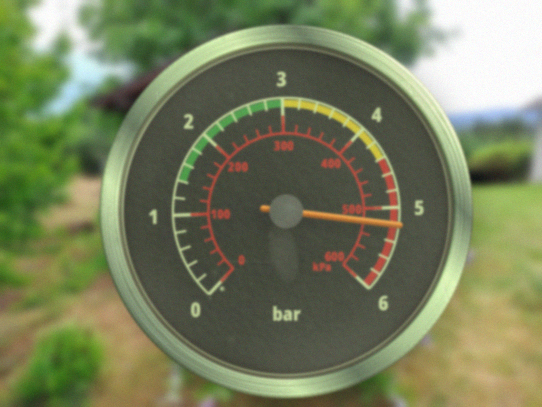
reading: bar 5.2
